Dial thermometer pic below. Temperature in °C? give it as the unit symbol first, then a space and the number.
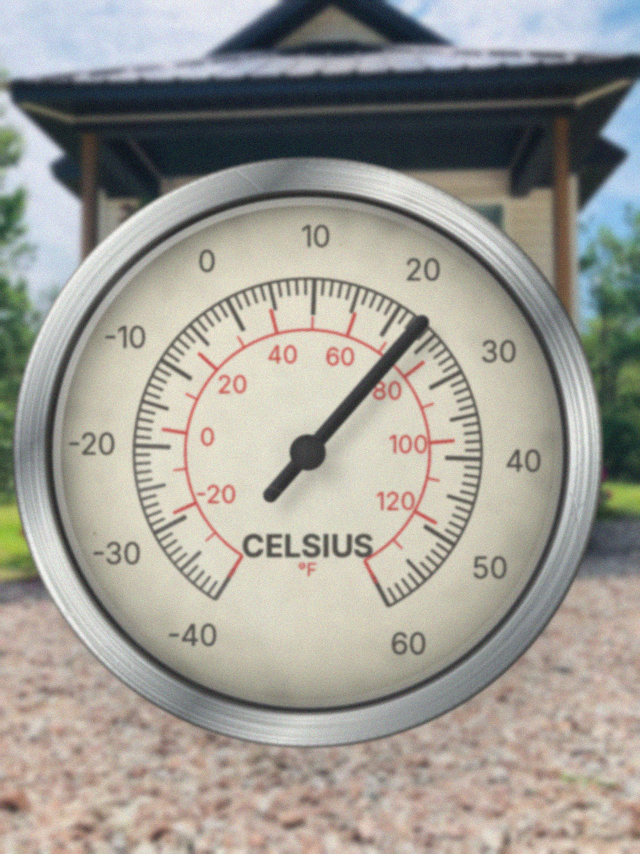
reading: °C 23
